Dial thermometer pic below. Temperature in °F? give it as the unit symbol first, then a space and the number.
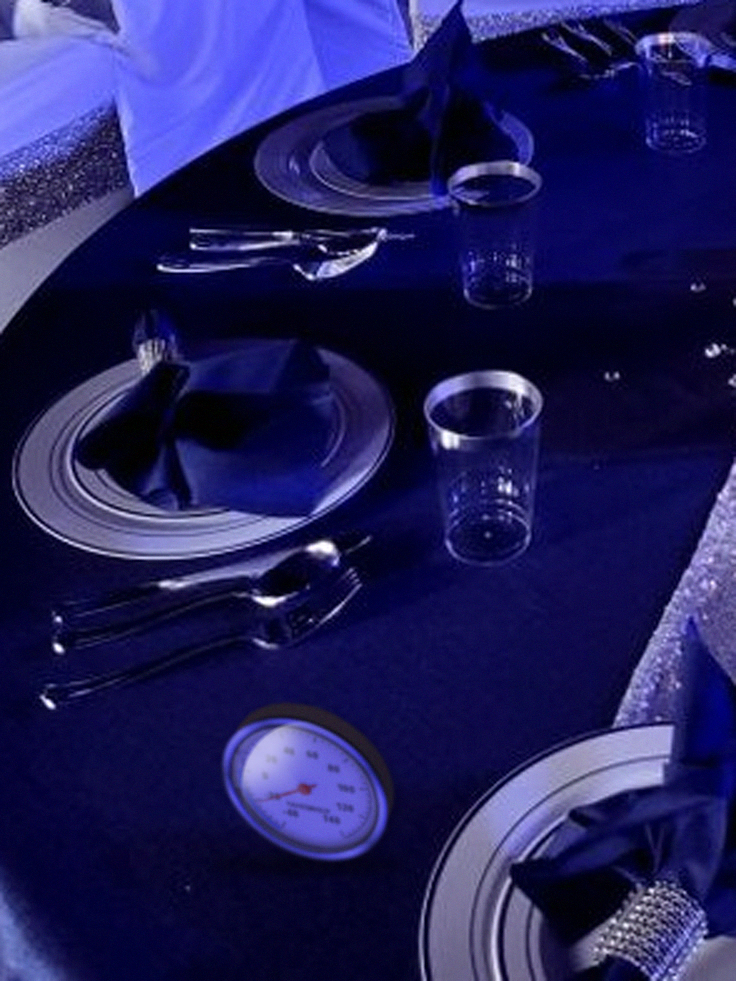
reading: °F -20
